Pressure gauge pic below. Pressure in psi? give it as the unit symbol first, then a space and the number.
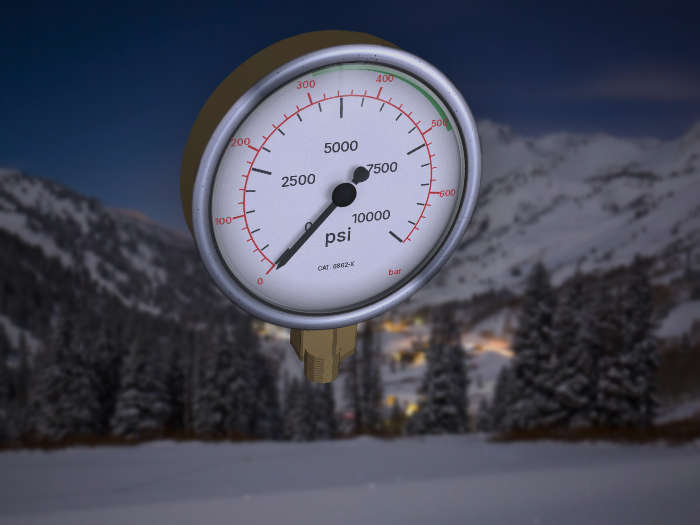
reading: psi 0
